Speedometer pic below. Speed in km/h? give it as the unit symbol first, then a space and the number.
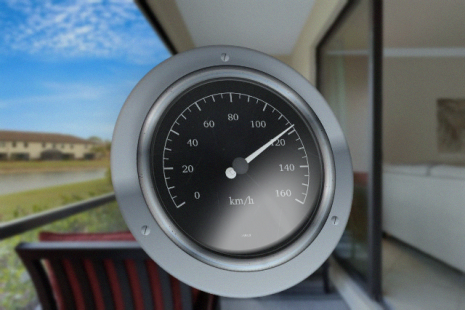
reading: km/h 117.5
